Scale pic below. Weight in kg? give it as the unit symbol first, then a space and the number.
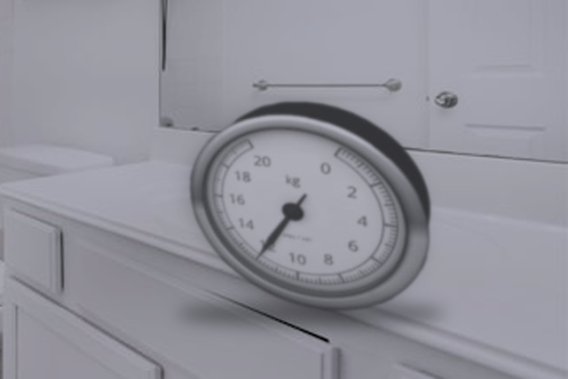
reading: kg 12
